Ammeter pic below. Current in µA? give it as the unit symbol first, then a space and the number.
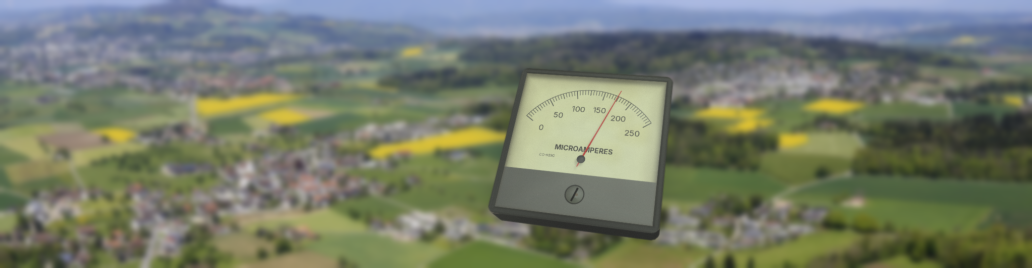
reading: µA 175
